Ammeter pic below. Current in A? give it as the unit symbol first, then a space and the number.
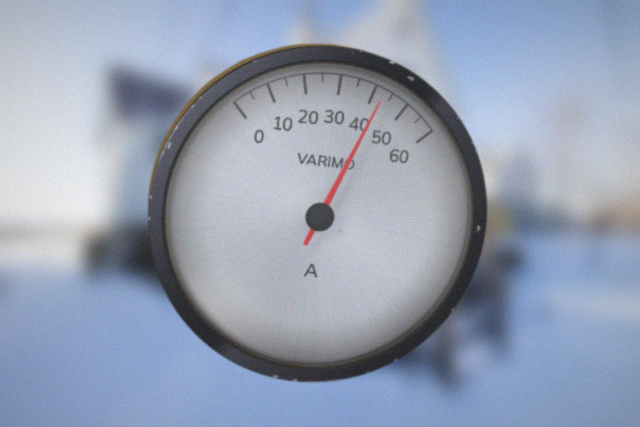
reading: A 42.5
